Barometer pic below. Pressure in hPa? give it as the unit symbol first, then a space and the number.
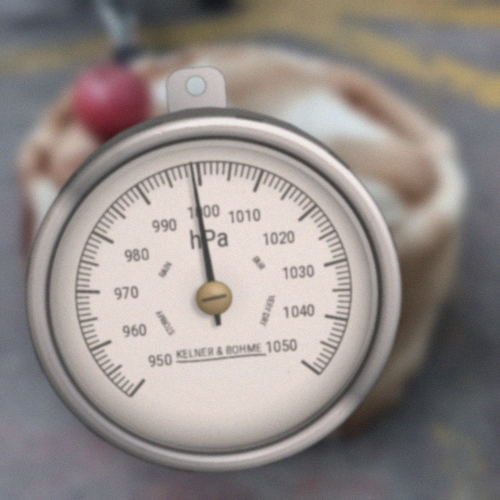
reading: hPa 999
